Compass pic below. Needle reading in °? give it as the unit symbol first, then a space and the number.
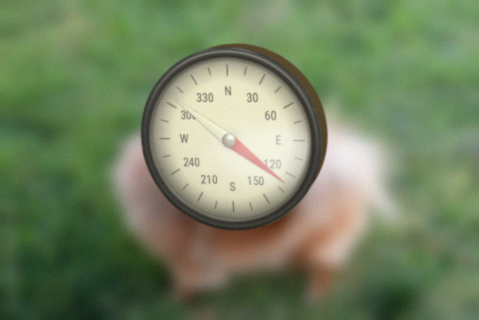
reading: ° 127.5
